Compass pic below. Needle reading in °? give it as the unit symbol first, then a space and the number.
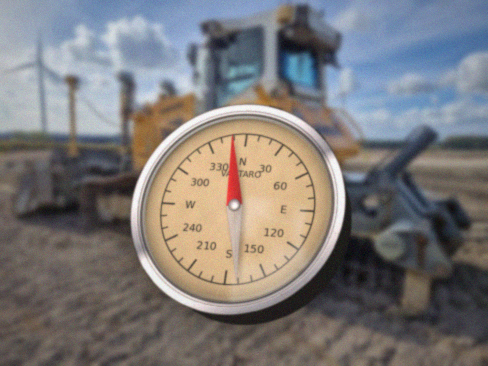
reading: ° 350
